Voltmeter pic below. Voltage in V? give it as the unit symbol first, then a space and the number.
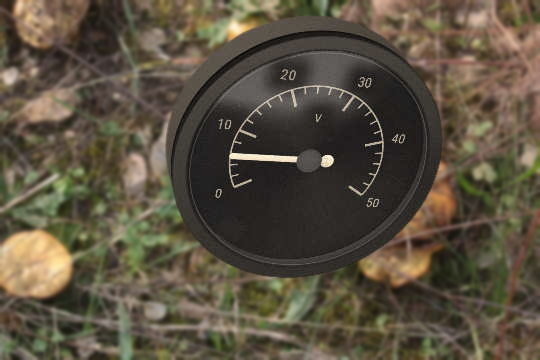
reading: V 6
